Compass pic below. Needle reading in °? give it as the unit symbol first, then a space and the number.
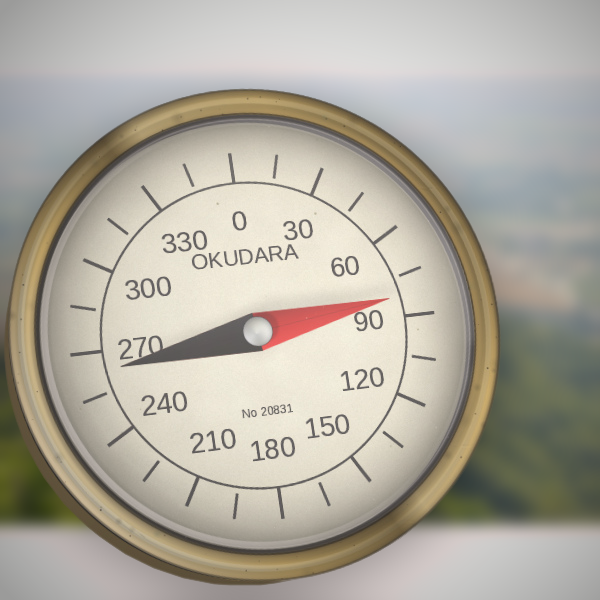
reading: ° 82.5
